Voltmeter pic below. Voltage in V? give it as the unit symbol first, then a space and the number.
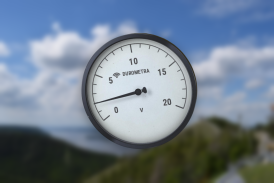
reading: V 2
